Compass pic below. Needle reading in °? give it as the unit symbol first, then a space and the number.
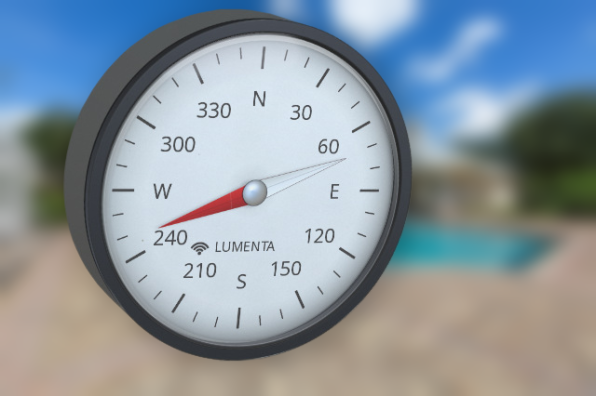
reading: ° 250
